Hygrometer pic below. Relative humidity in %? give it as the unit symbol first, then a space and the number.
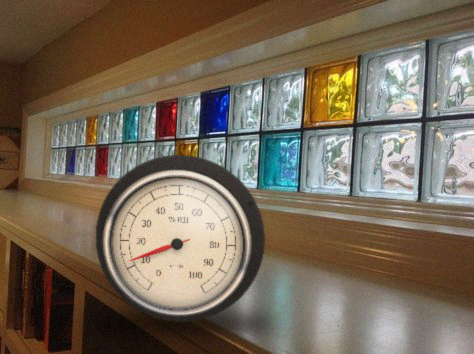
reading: % 12.5
